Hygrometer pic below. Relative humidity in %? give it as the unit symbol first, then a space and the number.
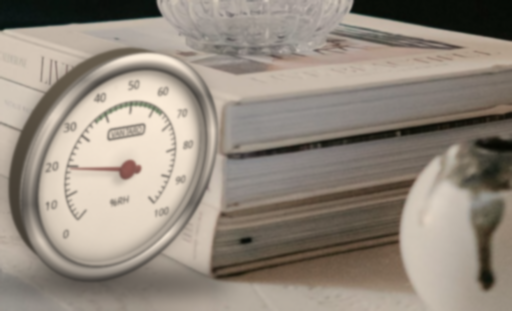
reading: % 20
